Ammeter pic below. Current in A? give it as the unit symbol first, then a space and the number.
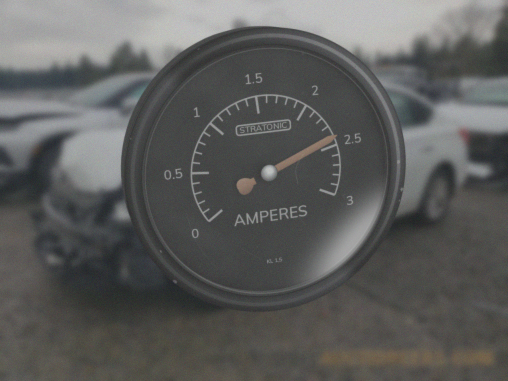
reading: A 2.4
